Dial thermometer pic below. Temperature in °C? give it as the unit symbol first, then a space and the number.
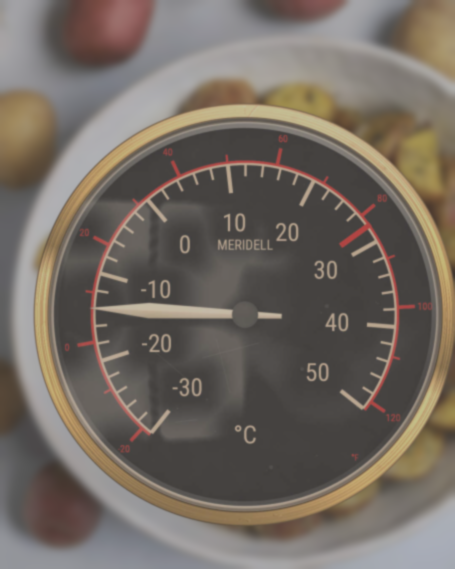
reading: °C -14
